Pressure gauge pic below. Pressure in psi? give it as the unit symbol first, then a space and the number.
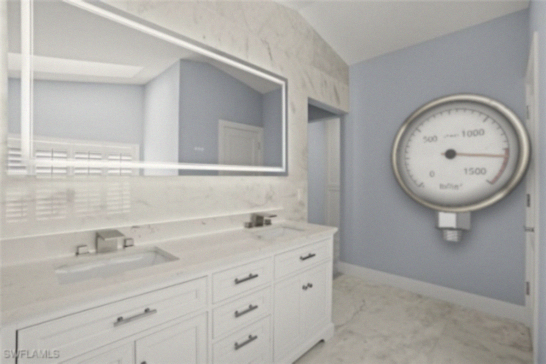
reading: psi 1300
